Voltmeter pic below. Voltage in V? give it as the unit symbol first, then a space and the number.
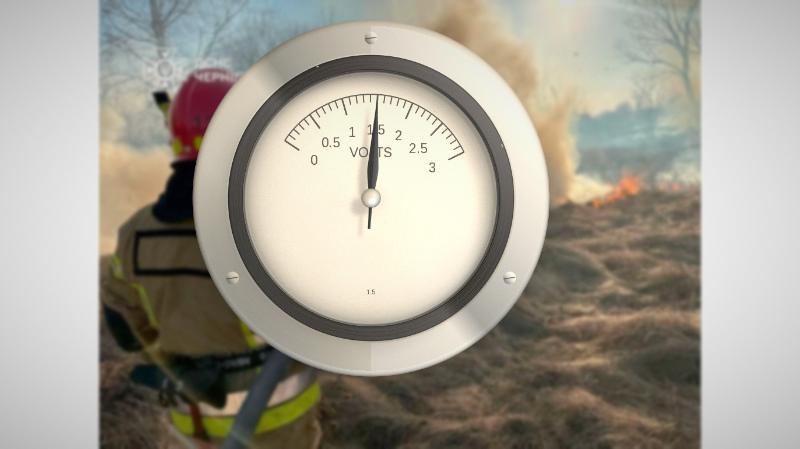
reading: V 1.5
